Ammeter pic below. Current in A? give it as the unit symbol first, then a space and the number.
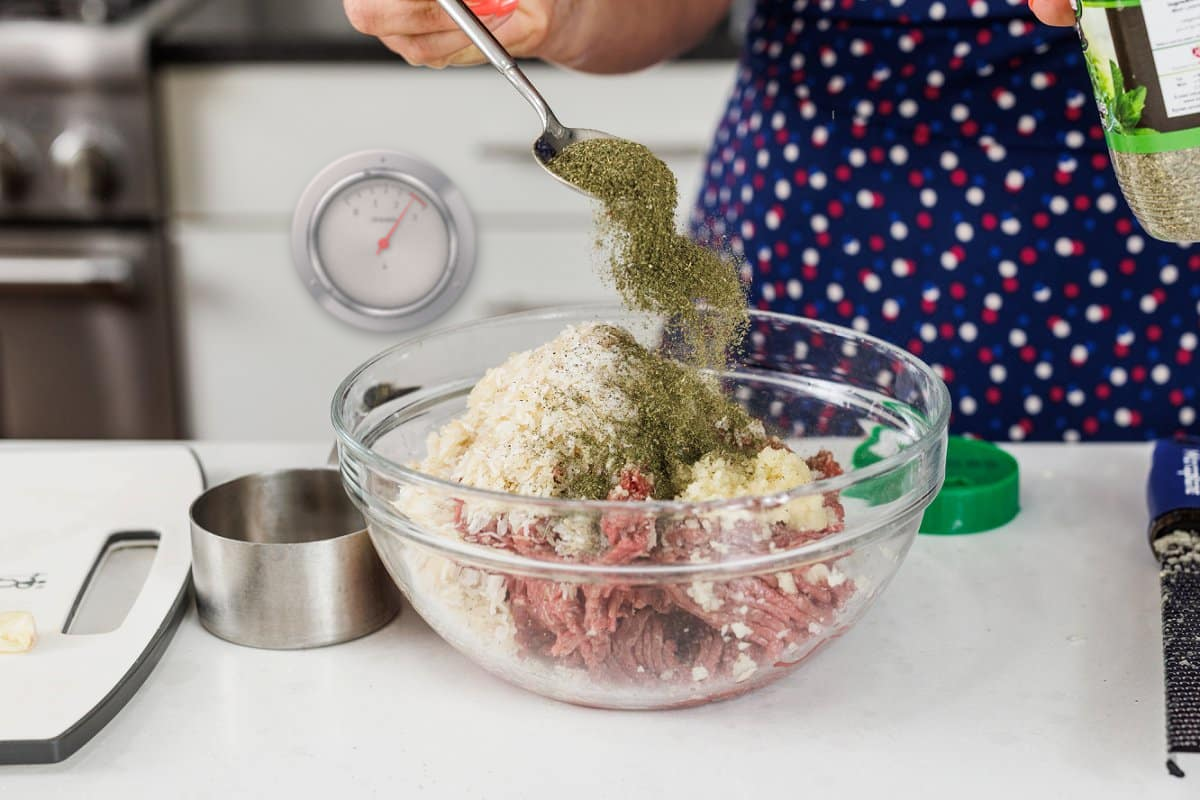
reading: A 2.5
